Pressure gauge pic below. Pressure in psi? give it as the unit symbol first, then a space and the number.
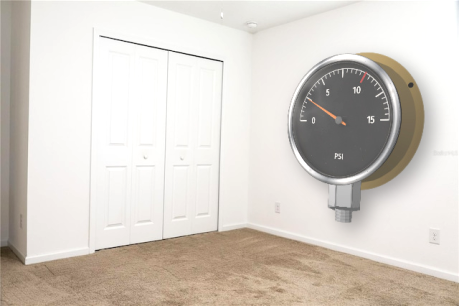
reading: psi 2.5
